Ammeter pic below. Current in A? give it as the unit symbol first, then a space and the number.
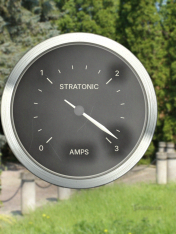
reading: A 2.9
